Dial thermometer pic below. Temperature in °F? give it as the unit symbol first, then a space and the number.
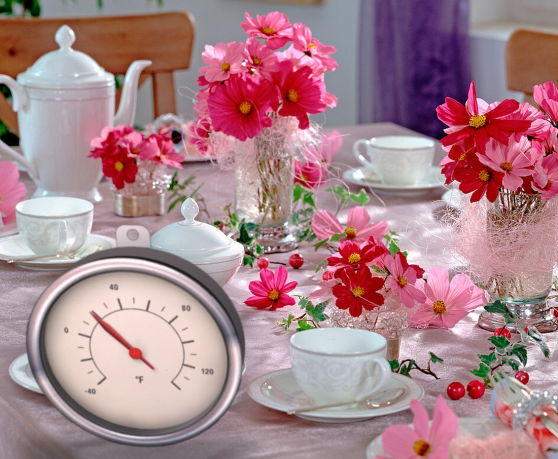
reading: °F 20
